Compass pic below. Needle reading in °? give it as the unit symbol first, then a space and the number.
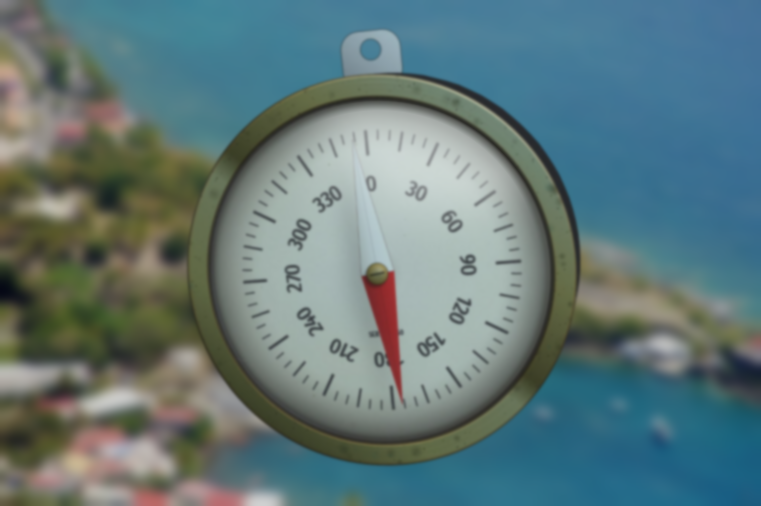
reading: ° 175
